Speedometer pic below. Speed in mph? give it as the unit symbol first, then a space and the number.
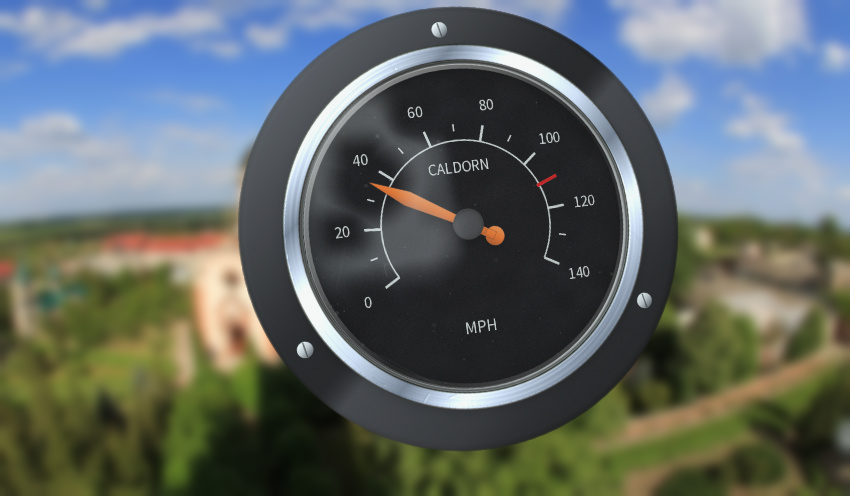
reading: mph 35
